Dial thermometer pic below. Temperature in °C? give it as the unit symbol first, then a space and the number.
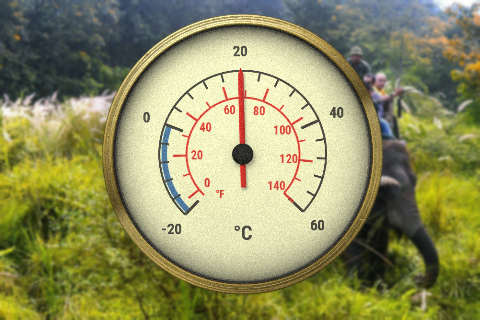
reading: °C 20
